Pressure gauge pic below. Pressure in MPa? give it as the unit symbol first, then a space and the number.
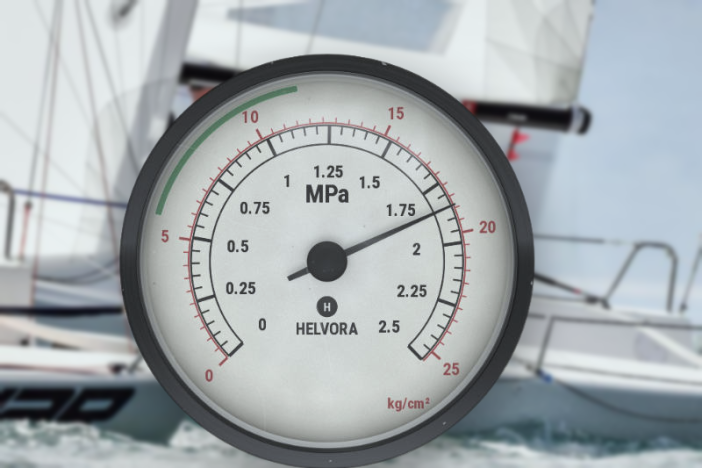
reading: MPa 1.85
